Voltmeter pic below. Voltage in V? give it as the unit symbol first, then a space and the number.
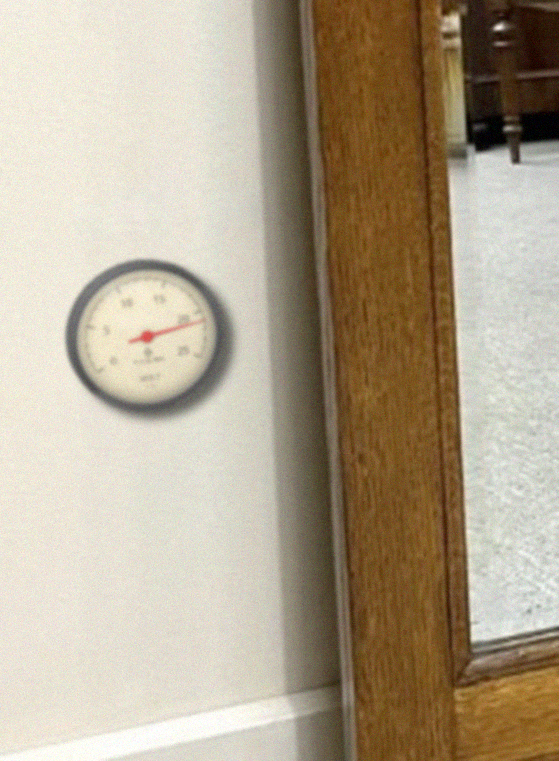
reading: V 21
